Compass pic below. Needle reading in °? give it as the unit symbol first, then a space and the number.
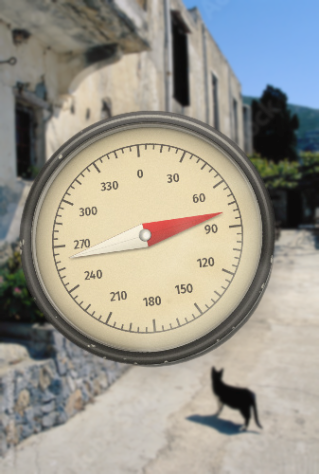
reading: ° 80
